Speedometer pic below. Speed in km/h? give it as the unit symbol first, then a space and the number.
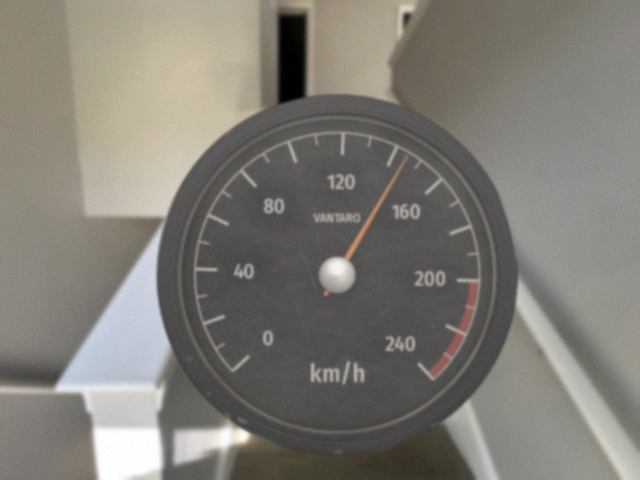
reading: km/h 145
